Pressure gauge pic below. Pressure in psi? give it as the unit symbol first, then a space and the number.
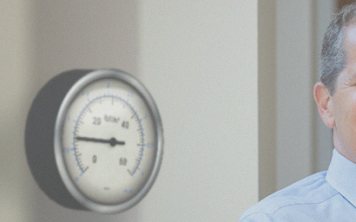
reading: psi 10
